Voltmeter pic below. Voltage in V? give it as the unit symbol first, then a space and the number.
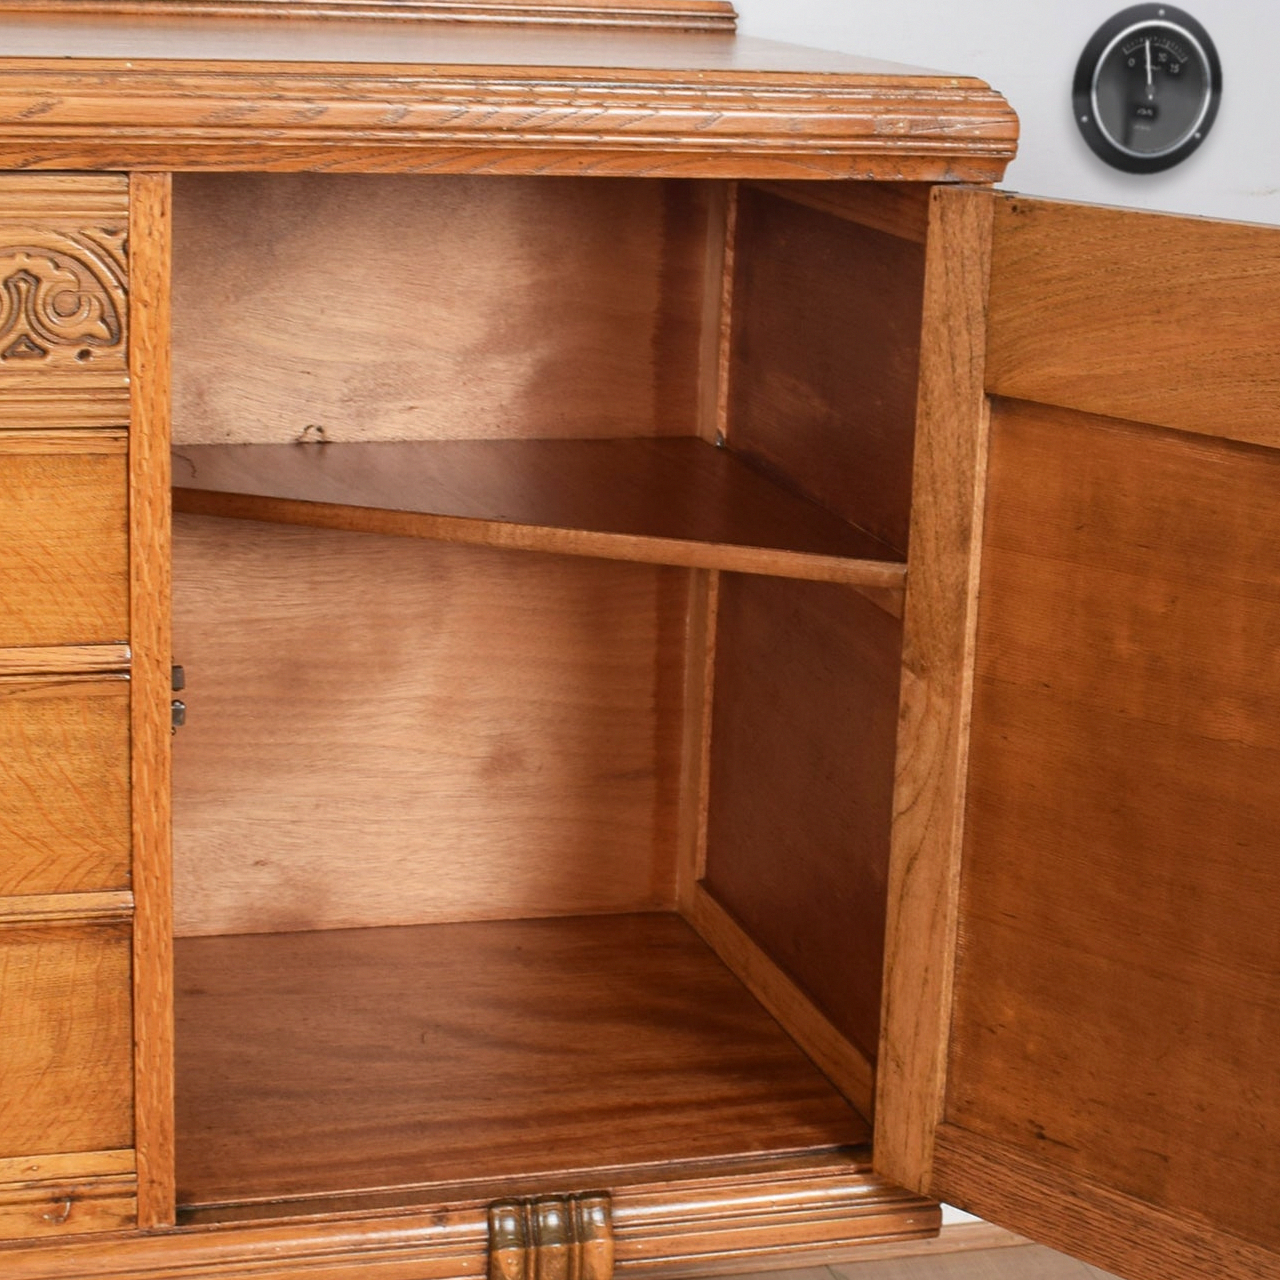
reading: V 5
